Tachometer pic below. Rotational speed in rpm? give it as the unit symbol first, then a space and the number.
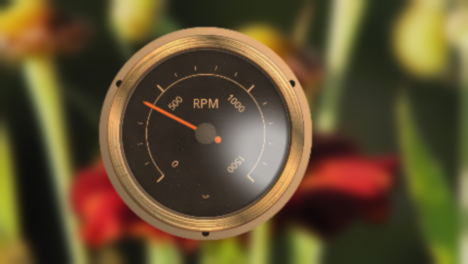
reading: rpm 400
